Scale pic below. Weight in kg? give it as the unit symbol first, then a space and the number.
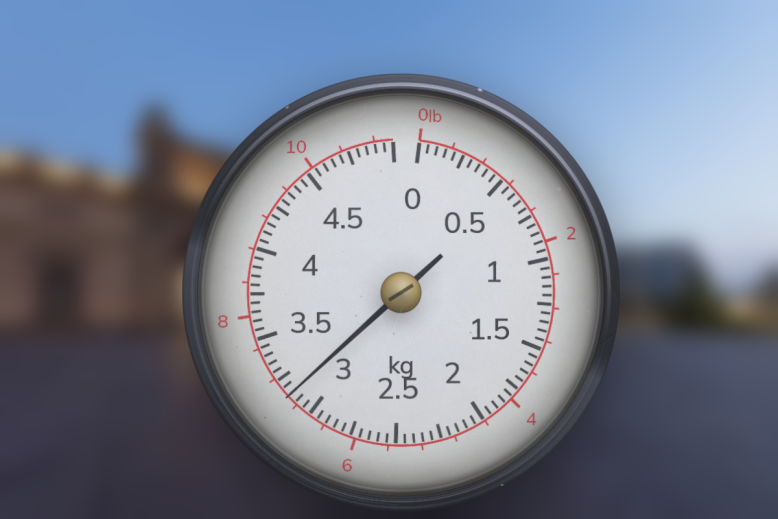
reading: kg 3.15
